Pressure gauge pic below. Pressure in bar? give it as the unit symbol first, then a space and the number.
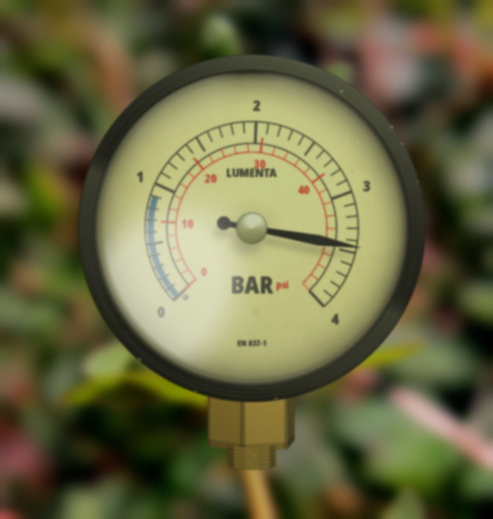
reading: bar 3.45
